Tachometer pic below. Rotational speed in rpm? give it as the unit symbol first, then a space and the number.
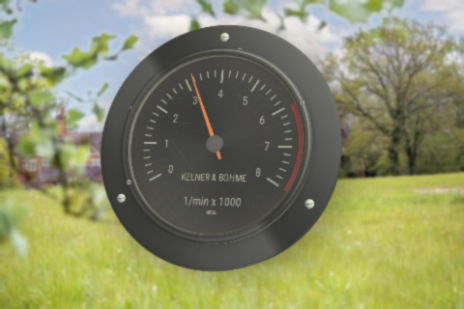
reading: rpm 3200
